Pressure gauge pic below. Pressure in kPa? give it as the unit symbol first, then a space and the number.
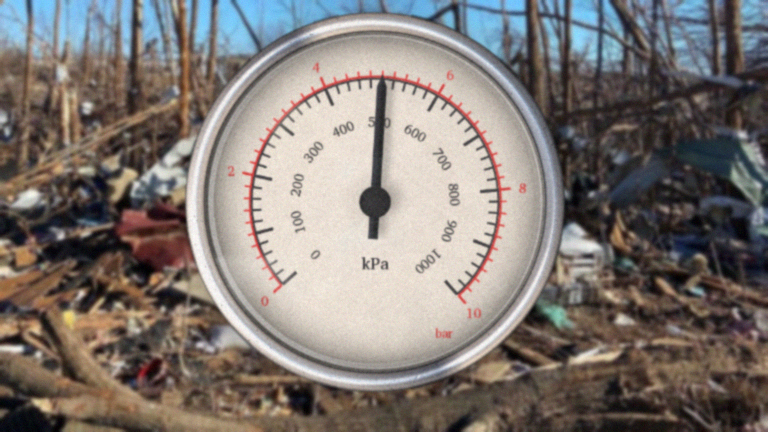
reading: kPa 500
